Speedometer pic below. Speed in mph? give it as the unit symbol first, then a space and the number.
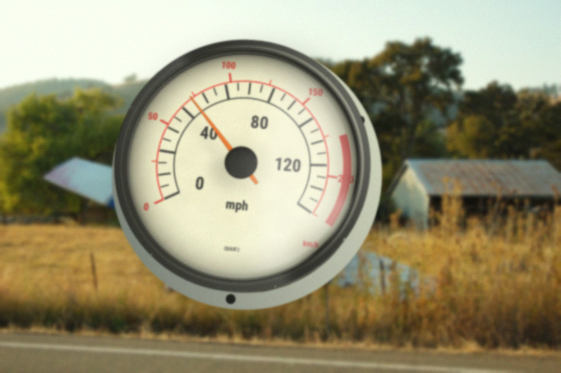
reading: mph 45
